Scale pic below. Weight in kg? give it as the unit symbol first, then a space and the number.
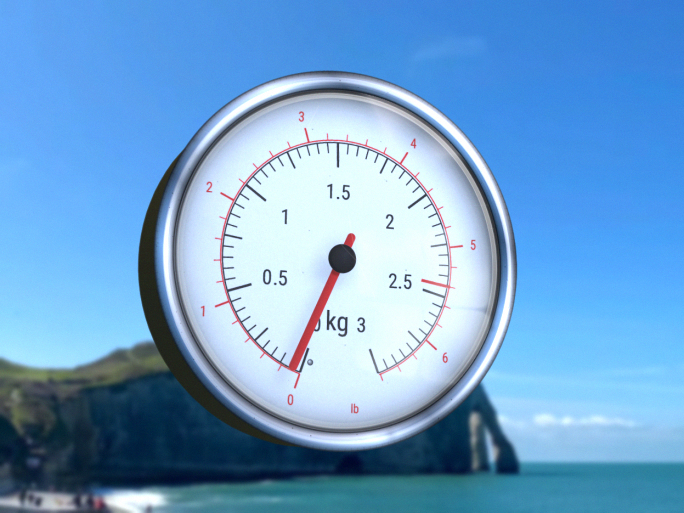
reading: kg 0.05
